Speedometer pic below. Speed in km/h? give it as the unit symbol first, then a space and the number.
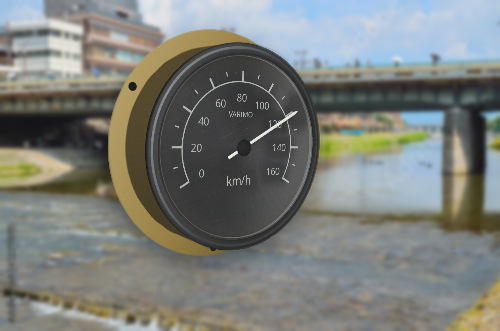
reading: km/h 120
